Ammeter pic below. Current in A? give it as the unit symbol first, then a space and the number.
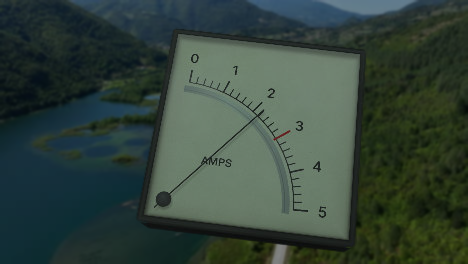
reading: A 2.2
